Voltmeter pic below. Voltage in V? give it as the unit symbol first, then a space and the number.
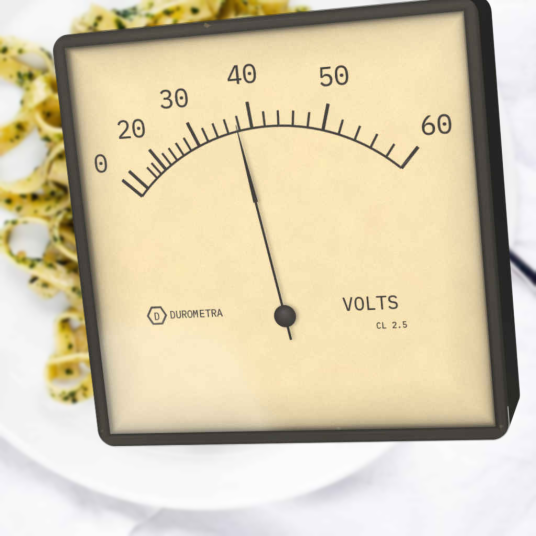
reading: V 38
